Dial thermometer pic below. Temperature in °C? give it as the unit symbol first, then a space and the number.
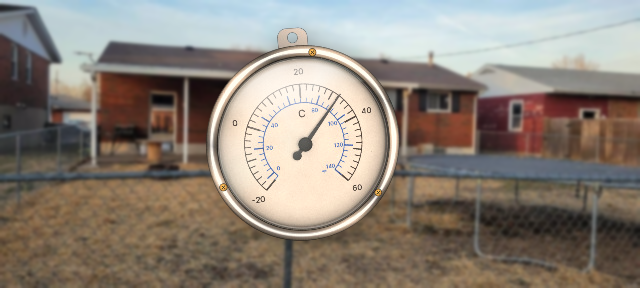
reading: °C 32
